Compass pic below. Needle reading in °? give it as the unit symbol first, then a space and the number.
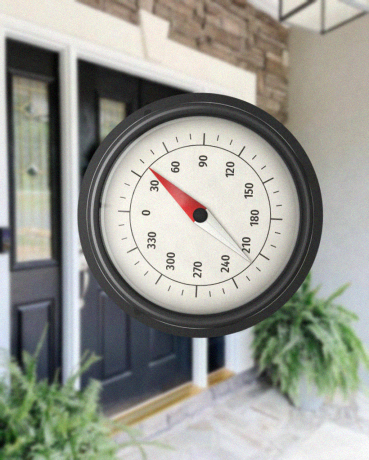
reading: ° 40
